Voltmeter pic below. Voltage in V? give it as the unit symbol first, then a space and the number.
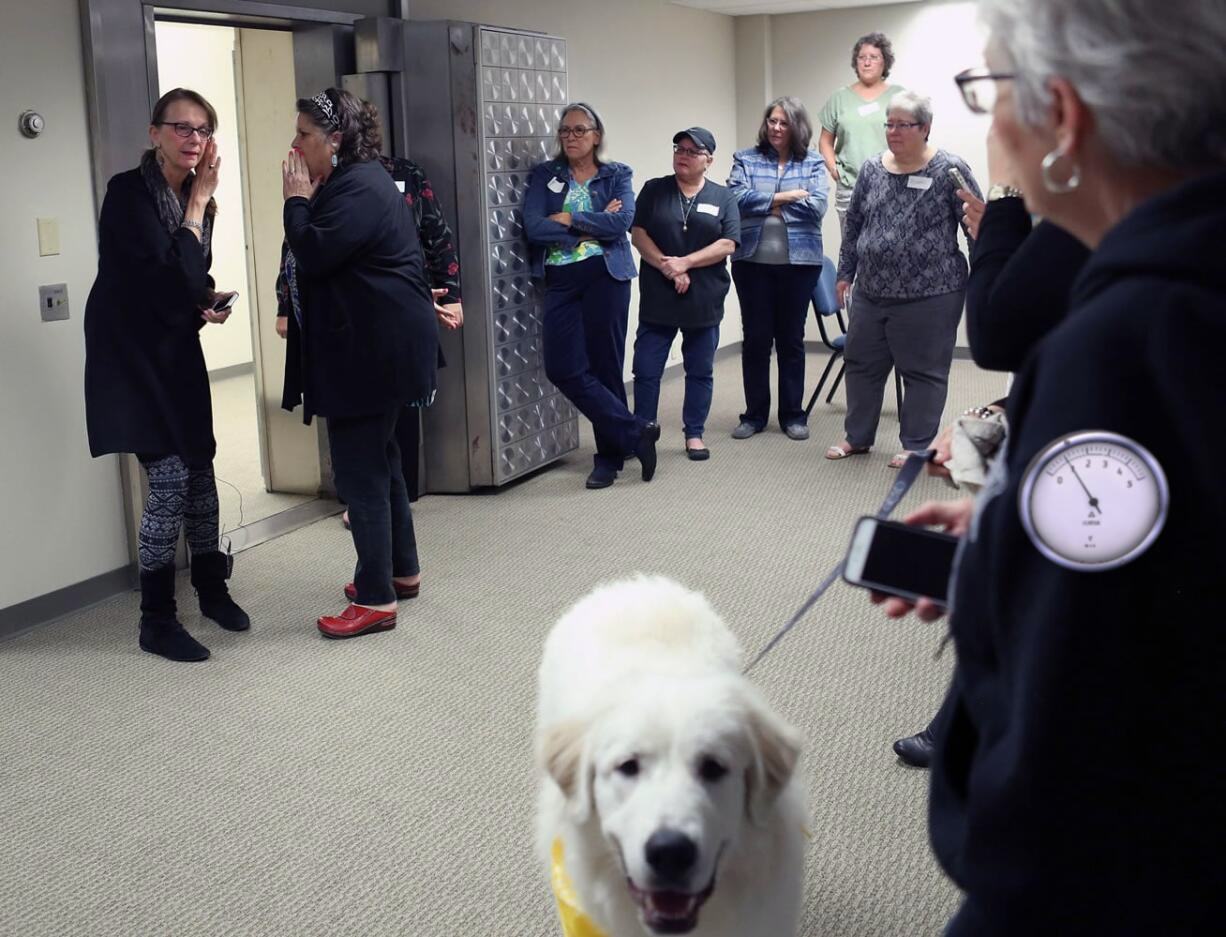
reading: V 1
